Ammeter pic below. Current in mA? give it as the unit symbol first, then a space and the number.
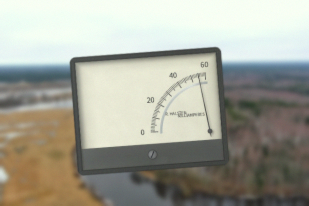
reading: mA 55
